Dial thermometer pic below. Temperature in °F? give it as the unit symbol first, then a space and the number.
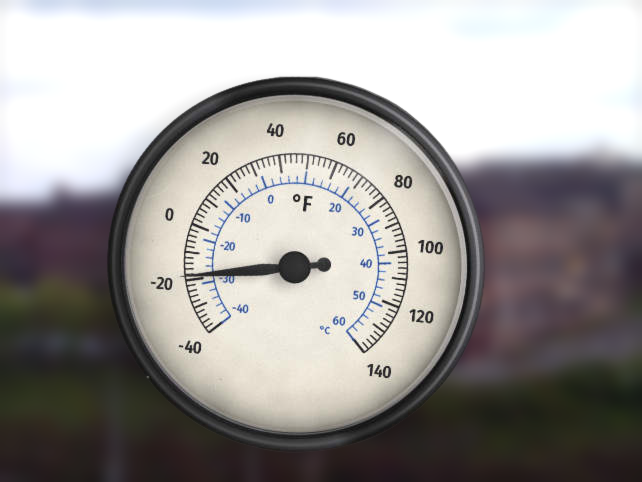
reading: °F -18
